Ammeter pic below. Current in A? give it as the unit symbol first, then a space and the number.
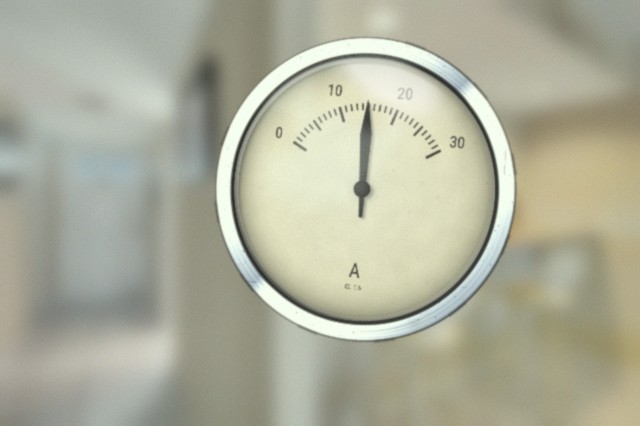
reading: A 15
